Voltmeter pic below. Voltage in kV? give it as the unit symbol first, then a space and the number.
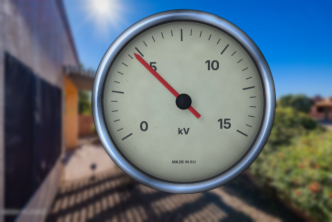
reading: kV 4.75
